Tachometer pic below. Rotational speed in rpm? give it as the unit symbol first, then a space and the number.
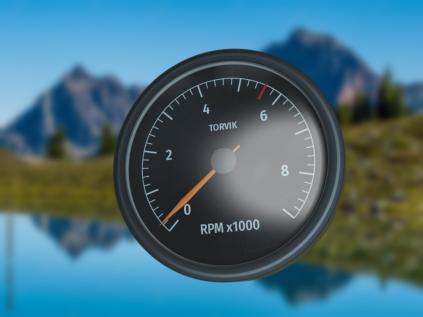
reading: rpm 200
